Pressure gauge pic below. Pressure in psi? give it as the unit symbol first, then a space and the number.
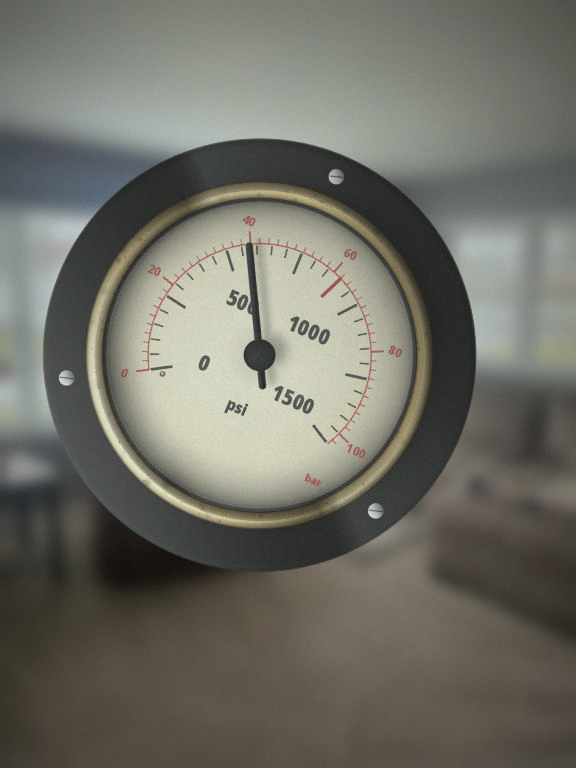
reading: psi 575
